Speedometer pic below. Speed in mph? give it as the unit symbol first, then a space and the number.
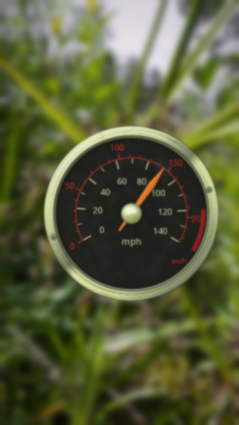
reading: mph 90
